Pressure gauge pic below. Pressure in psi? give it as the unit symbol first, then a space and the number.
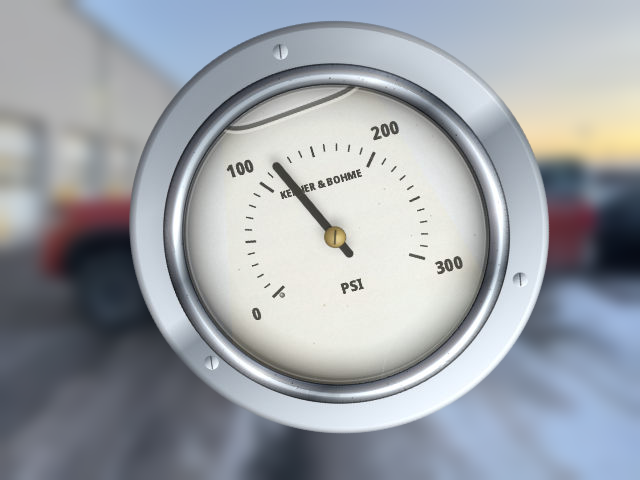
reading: psi 120
